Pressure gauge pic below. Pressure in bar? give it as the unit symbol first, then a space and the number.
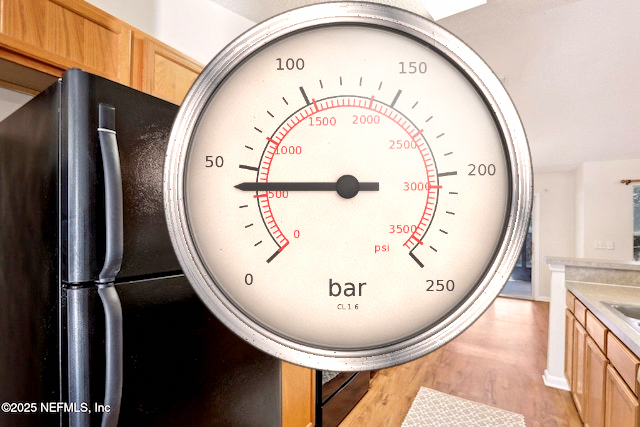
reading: bar 40
